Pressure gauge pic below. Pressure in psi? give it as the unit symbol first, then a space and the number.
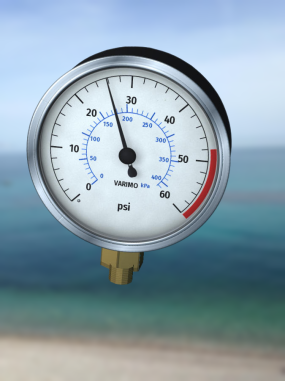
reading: psi 26
